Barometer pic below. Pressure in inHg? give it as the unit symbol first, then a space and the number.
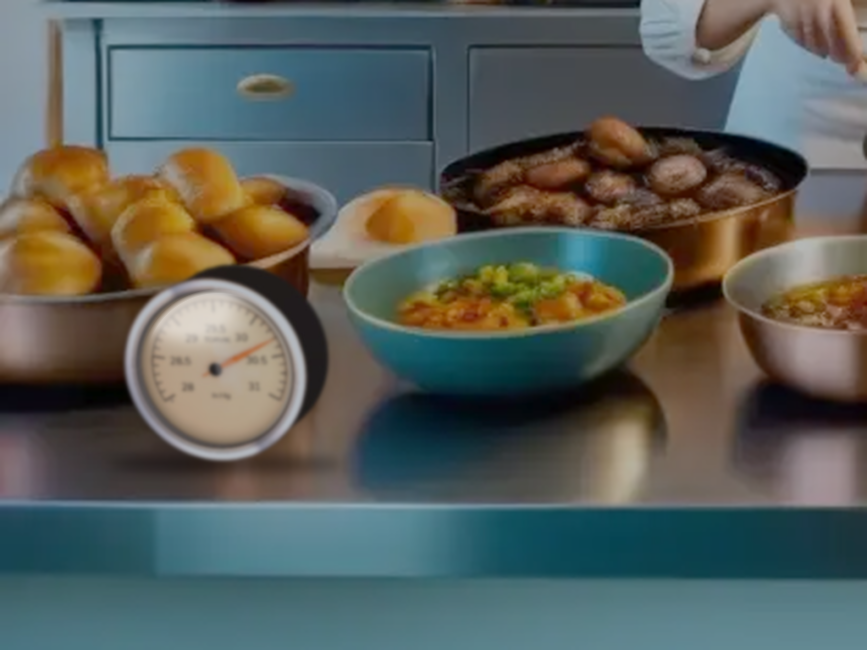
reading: inHg 30.3
